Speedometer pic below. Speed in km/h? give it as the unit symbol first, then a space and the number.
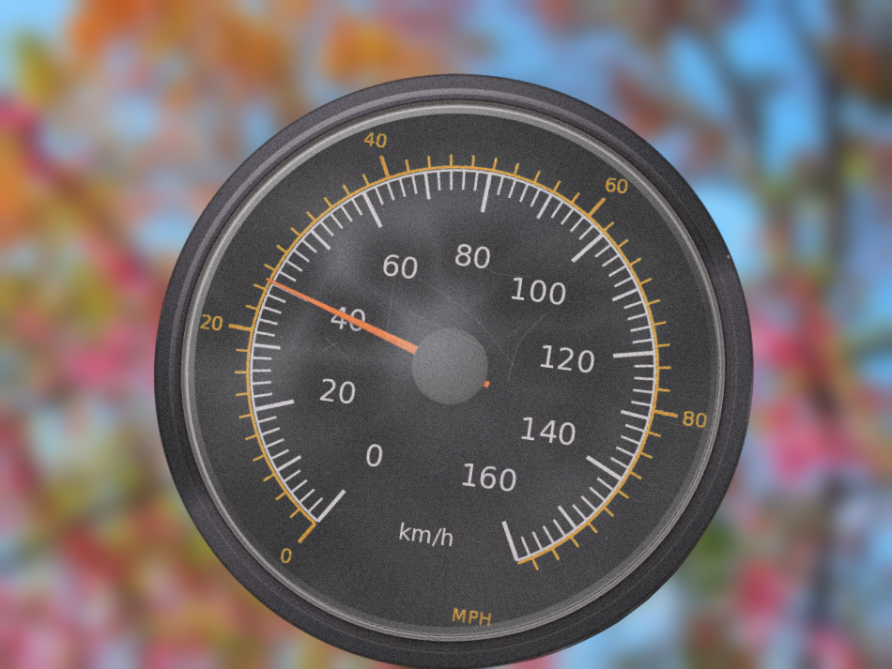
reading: km/h 40
